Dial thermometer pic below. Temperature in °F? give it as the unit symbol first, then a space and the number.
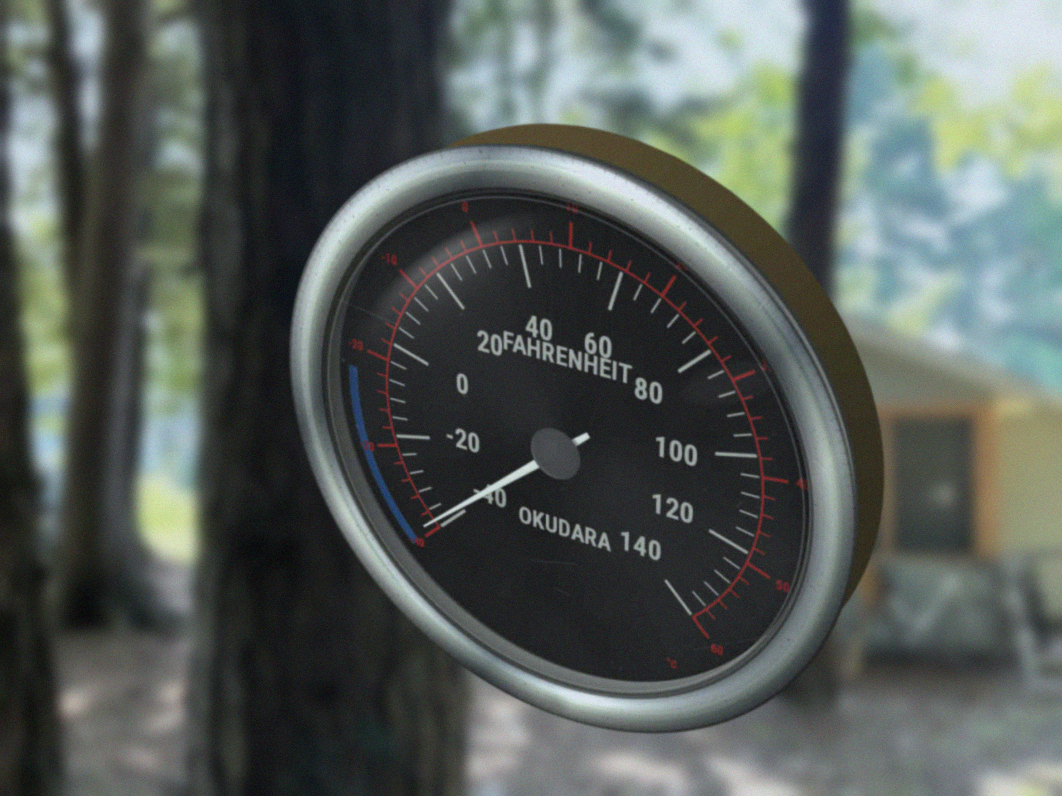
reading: °F -38
